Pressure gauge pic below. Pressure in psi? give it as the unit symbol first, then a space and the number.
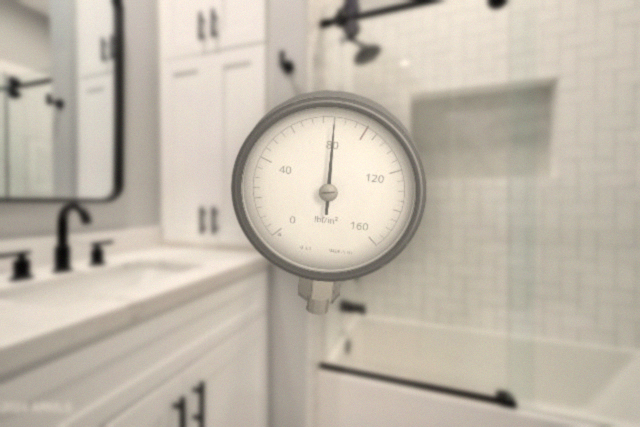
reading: psi 80
